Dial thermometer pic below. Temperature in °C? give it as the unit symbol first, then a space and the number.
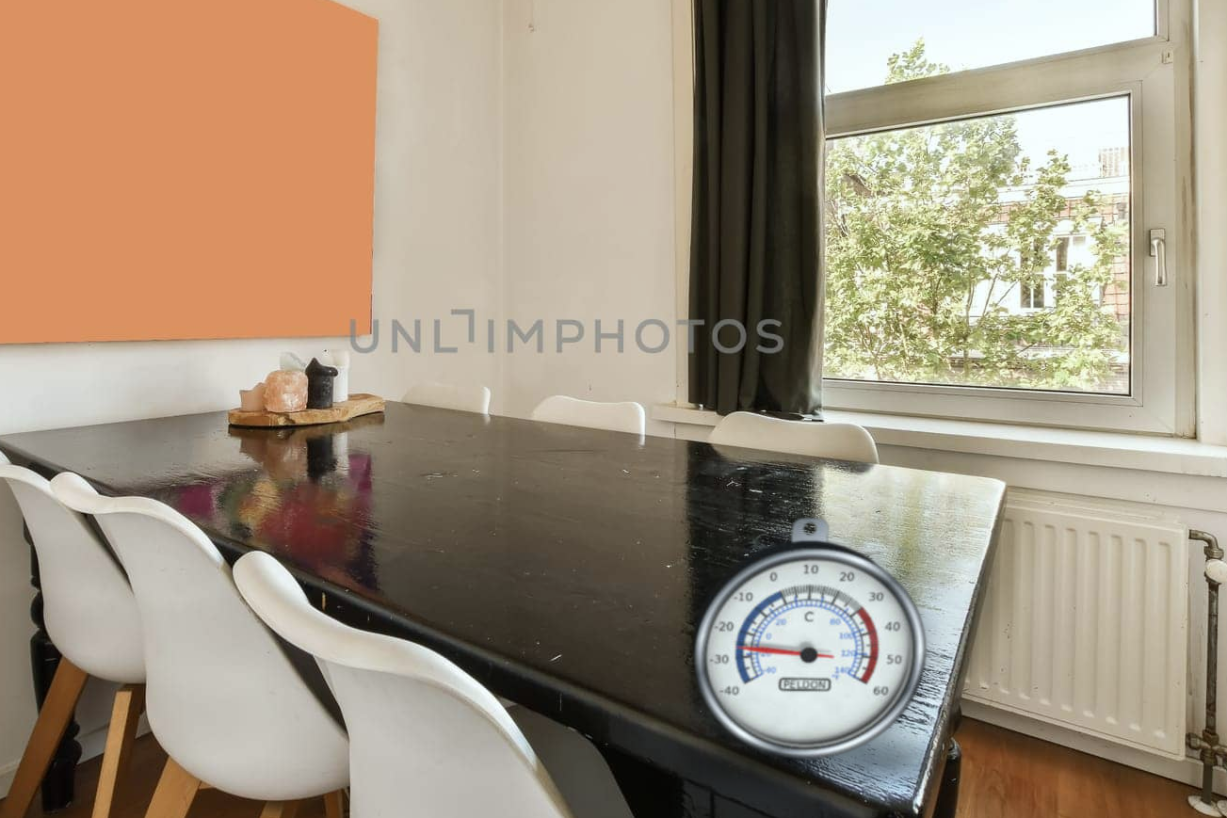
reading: °C -25
